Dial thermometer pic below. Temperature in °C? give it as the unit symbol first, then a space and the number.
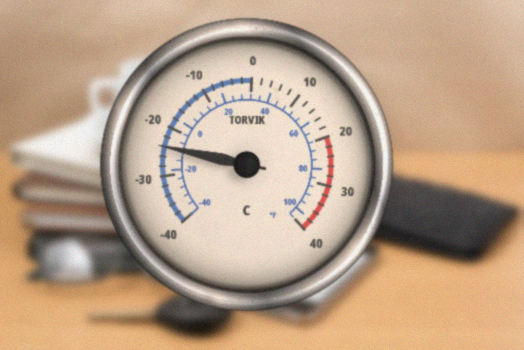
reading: °C -24
